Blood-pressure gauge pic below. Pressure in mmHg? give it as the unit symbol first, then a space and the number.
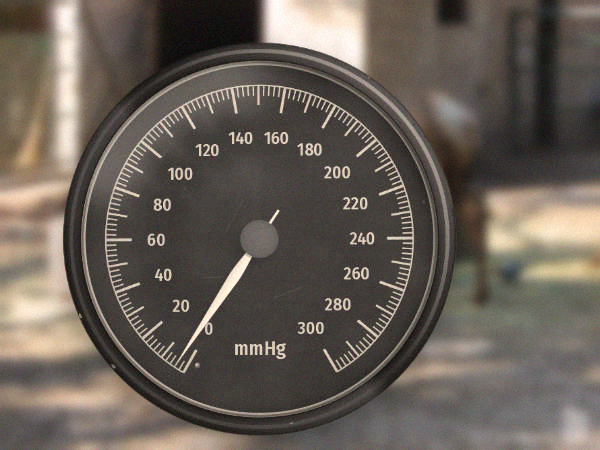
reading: mmHg 4
